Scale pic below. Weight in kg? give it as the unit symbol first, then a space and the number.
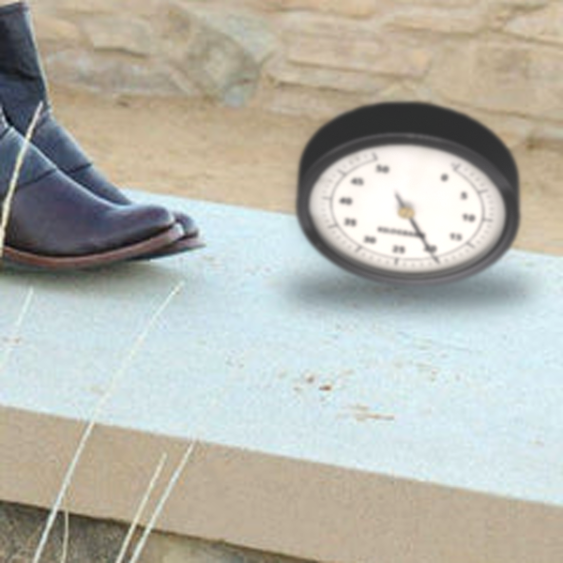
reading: kg 20
